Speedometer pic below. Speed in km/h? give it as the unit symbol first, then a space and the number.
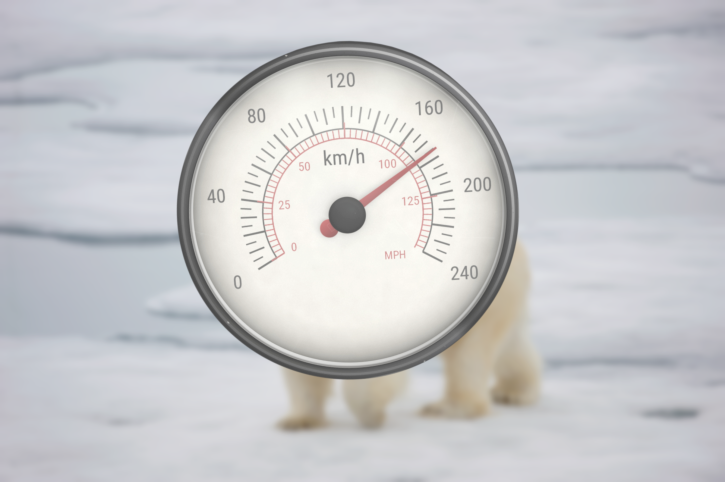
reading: km/h 175
